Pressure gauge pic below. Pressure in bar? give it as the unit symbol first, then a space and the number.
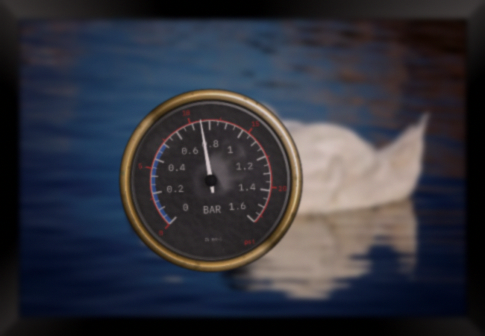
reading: bar 0.75
